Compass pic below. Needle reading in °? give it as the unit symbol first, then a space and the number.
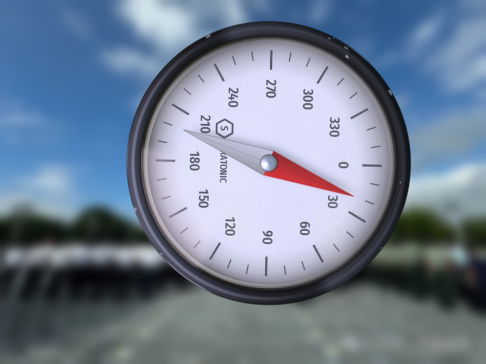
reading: ° 20
